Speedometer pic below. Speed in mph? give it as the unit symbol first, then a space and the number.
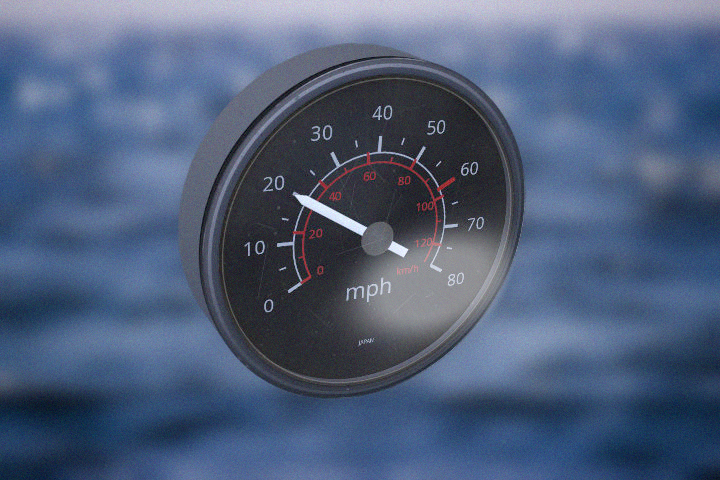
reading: mph 20
